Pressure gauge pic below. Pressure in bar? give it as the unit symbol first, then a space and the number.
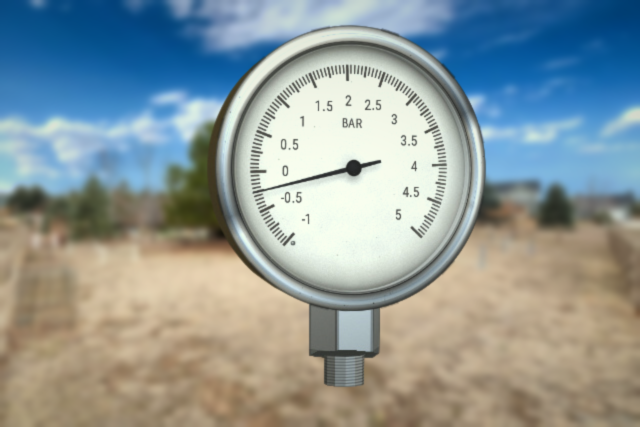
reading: bar -0.25
